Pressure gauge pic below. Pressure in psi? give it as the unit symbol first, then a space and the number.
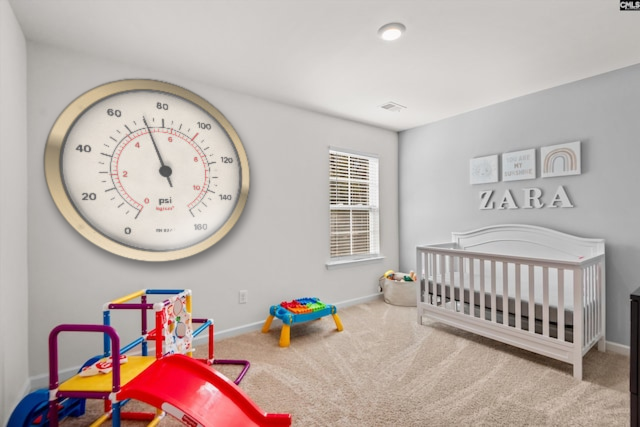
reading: psi 70
